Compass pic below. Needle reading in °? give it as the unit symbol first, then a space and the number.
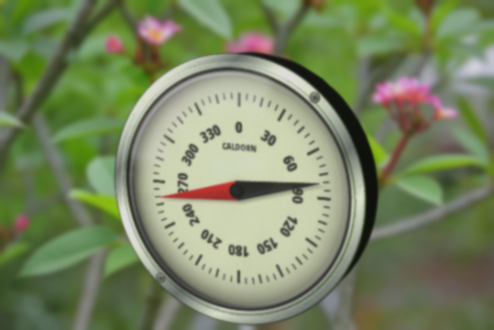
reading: ° 260
